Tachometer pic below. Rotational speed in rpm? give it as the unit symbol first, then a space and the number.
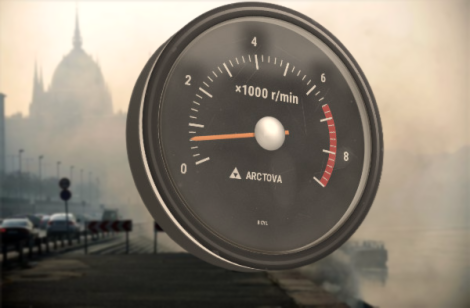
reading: rpm 600
